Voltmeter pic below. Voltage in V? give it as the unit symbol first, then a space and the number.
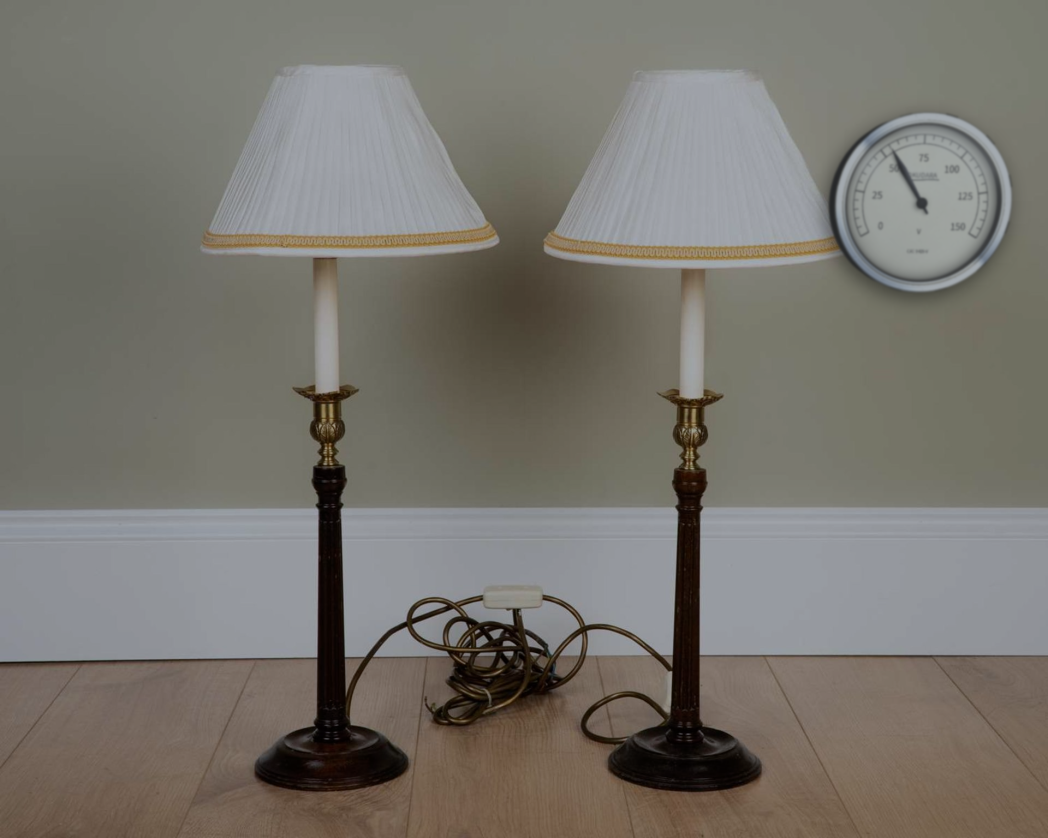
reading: V 55
